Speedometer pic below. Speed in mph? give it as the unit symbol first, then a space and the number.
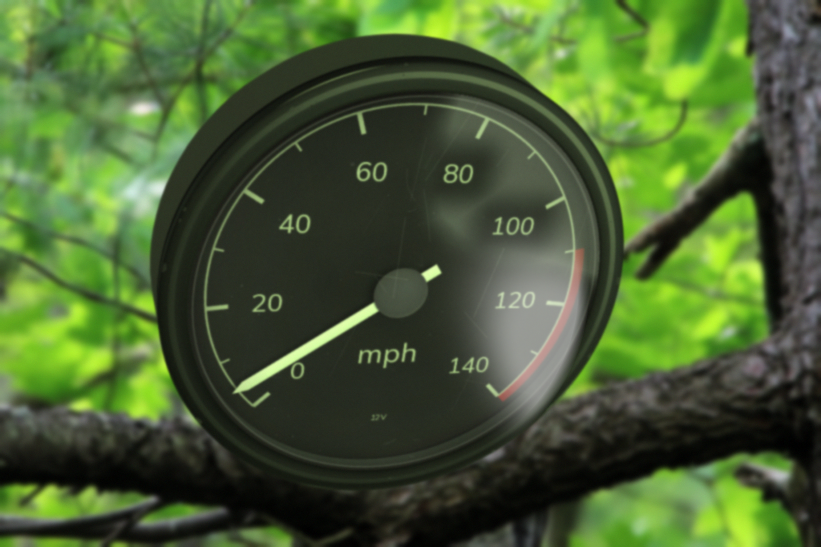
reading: mph 5
